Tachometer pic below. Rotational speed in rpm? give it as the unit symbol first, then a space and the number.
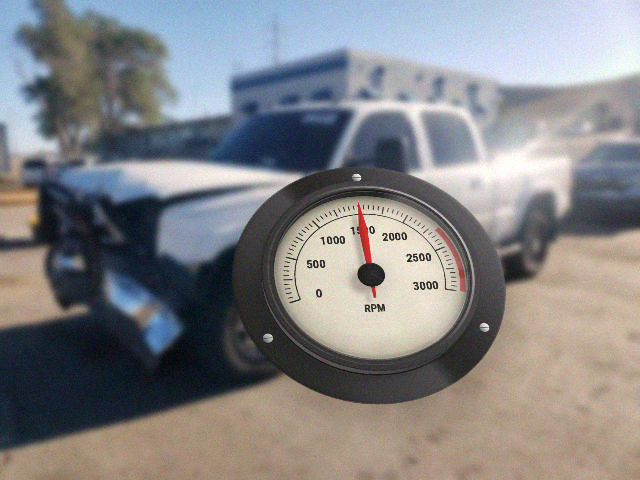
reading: rpm 1500
